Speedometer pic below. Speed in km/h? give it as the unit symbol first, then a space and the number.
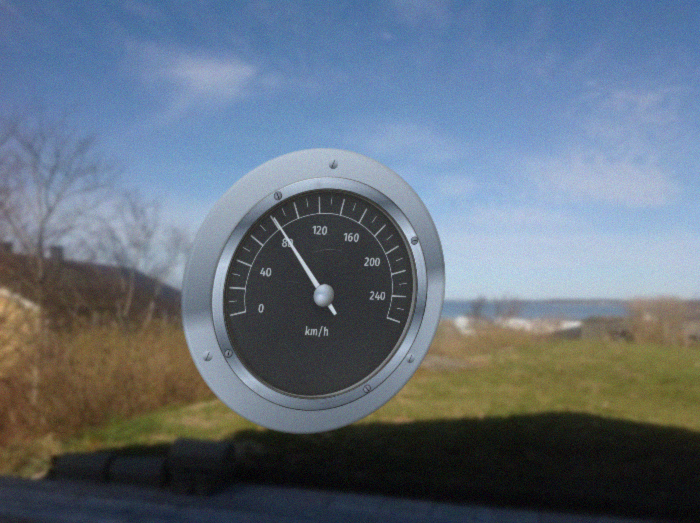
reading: km/h 80
